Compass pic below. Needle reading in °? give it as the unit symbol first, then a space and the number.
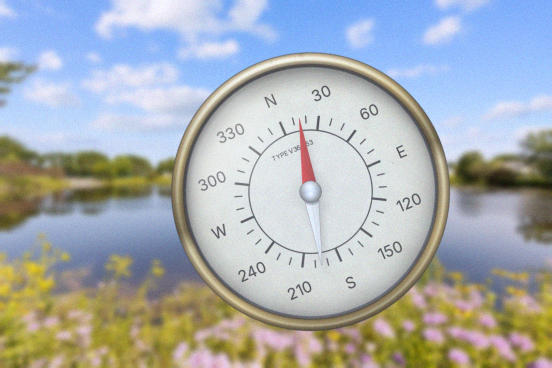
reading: ° 15
